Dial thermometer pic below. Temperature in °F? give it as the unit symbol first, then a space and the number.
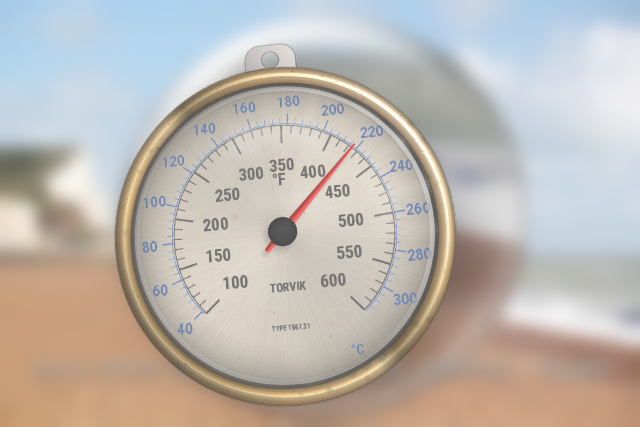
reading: °F 425
